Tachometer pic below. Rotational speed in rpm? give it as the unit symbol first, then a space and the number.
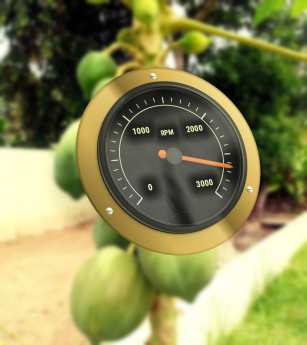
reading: rpm 2650
